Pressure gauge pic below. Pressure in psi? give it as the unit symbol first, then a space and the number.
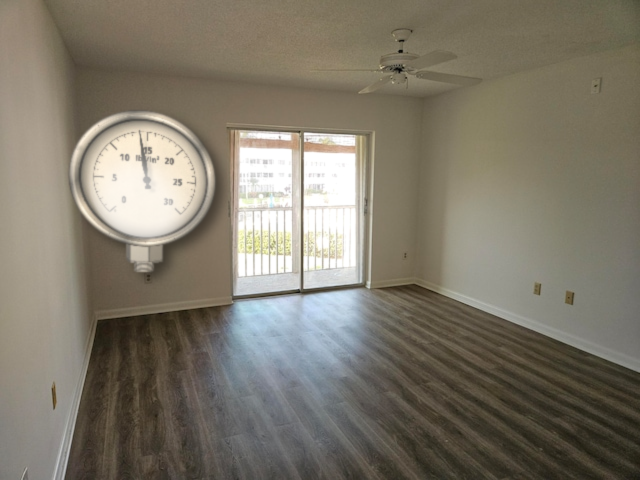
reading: psi 14
